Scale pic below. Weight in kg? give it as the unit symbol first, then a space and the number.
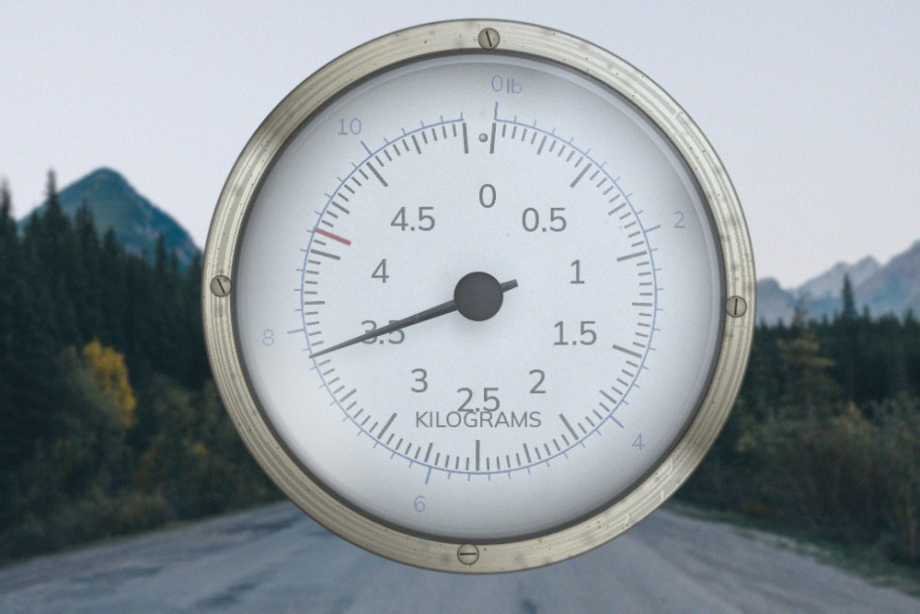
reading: kg 3.5
